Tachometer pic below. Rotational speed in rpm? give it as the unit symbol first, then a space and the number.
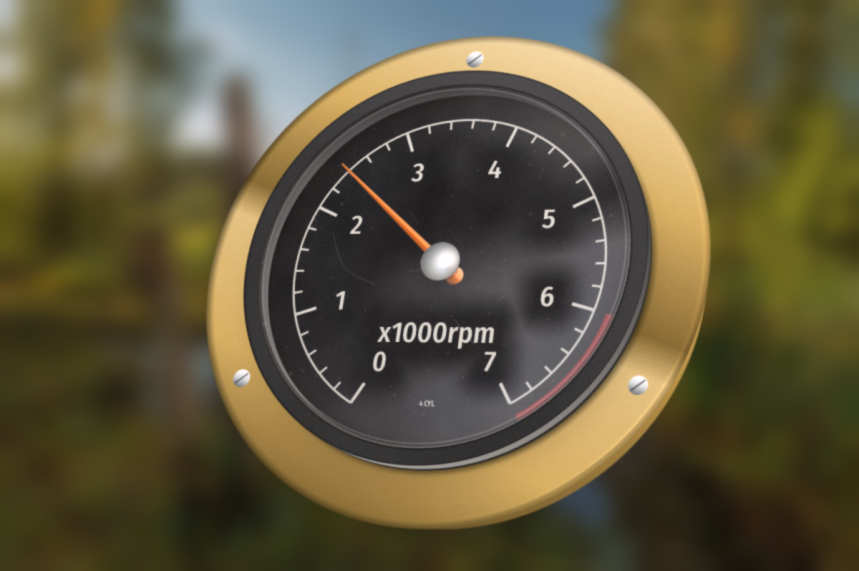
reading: rpm 2400
